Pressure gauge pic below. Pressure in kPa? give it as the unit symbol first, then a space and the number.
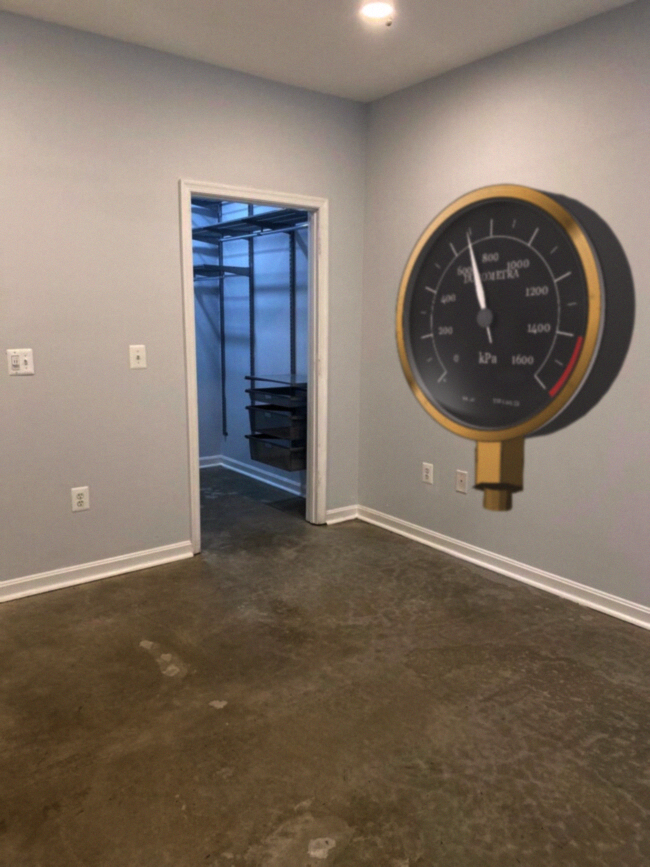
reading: kPa 700
